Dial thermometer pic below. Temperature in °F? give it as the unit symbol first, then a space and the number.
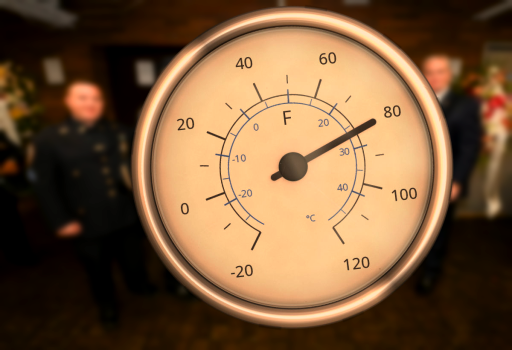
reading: °F 80
